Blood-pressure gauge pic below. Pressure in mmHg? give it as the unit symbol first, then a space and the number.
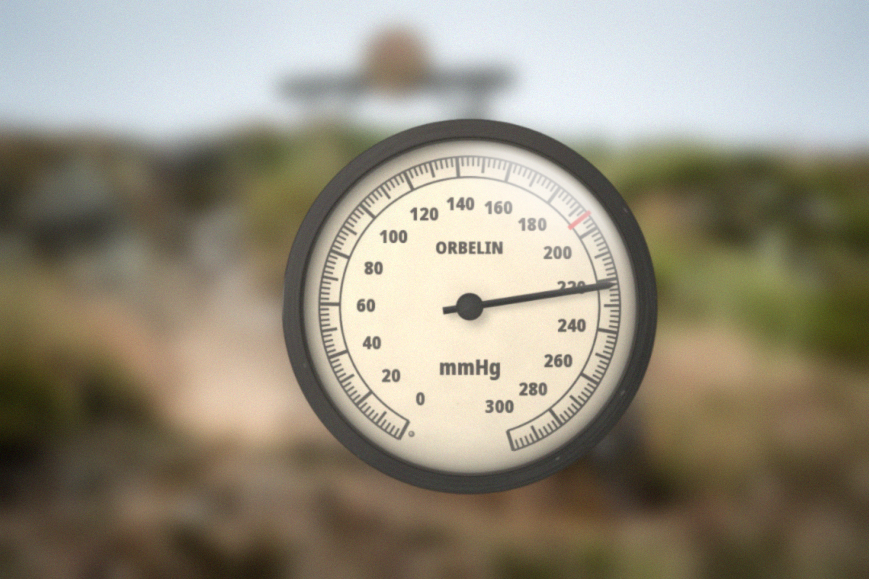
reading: mmHg 222
